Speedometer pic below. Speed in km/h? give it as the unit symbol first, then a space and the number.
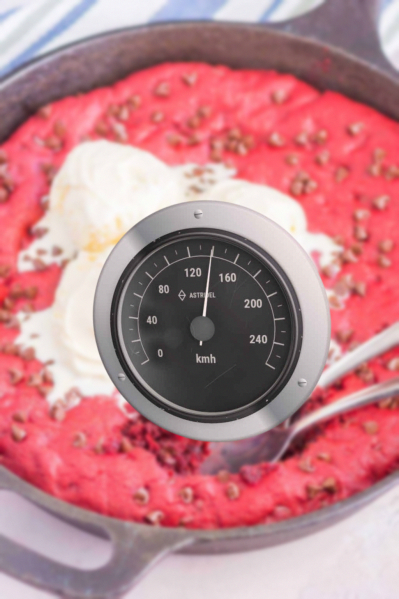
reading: km/h 140
